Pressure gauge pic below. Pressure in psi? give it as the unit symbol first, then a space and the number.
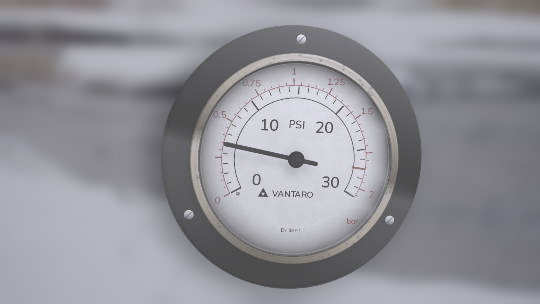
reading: psi 5
